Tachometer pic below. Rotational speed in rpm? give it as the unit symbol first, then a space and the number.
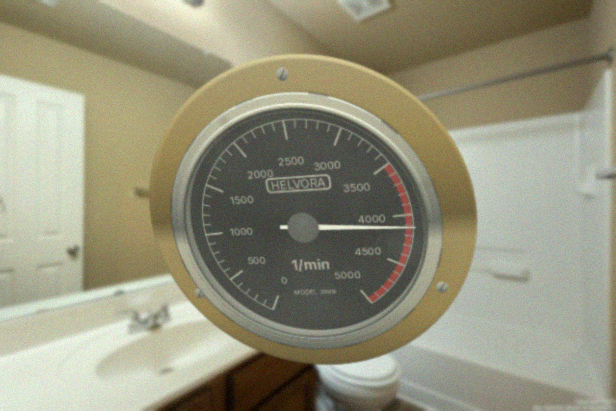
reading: rpm 4100
